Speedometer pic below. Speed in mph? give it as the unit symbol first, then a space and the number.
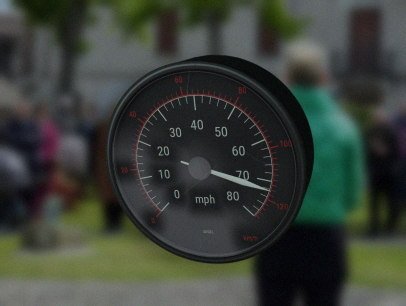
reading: mph 72
